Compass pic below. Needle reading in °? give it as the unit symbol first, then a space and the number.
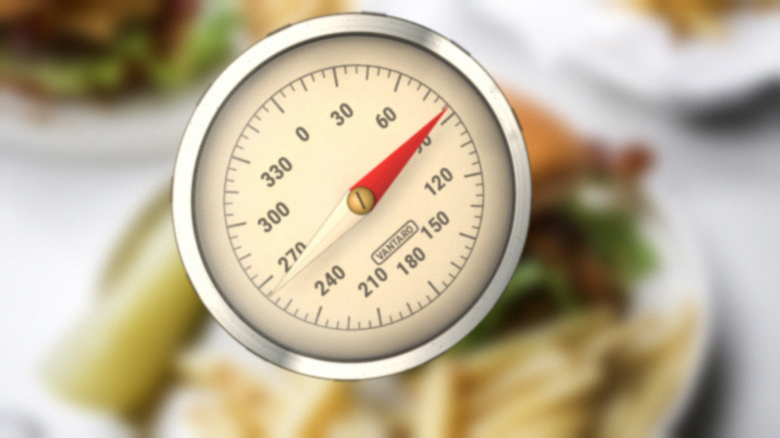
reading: ° 85
